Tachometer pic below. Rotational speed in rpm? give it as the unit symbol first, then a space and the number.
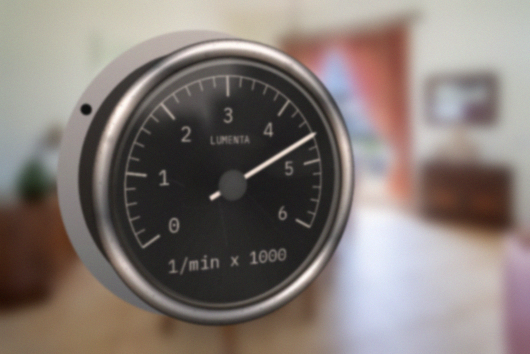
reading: rpm 4600
